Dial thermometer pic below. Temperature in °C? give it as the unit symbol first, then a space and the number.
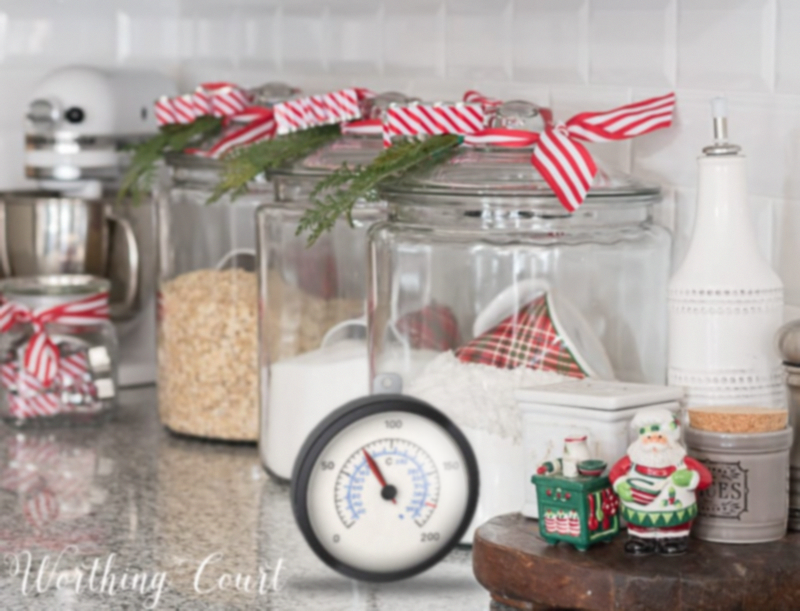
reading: °C 75
